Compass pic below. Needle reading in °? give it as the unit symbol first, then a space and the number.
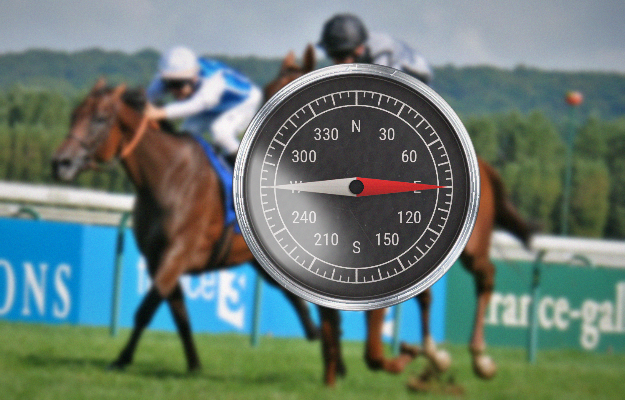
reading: ° 90
